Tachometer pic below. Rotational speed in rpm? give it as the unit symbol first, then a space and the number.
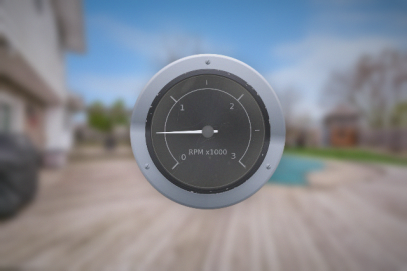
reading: rpm 500
